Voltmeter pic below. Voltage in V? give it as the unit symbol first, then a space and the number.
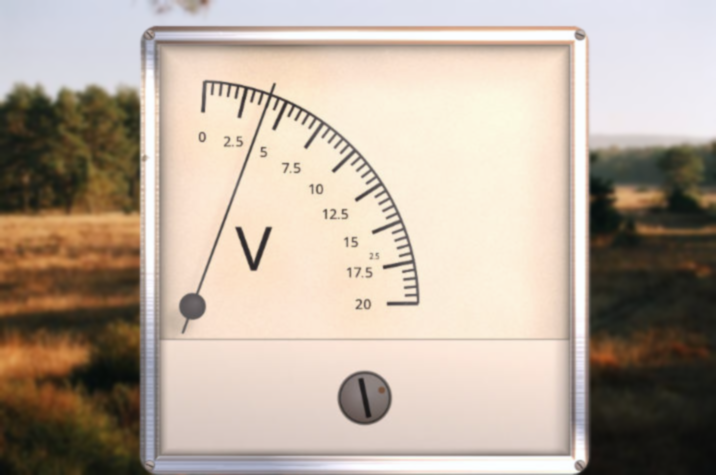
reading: V 4
